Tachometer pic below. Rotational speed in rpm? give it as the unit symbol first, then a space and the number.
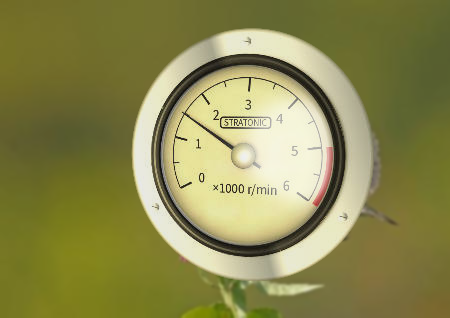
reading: rpm 1500
